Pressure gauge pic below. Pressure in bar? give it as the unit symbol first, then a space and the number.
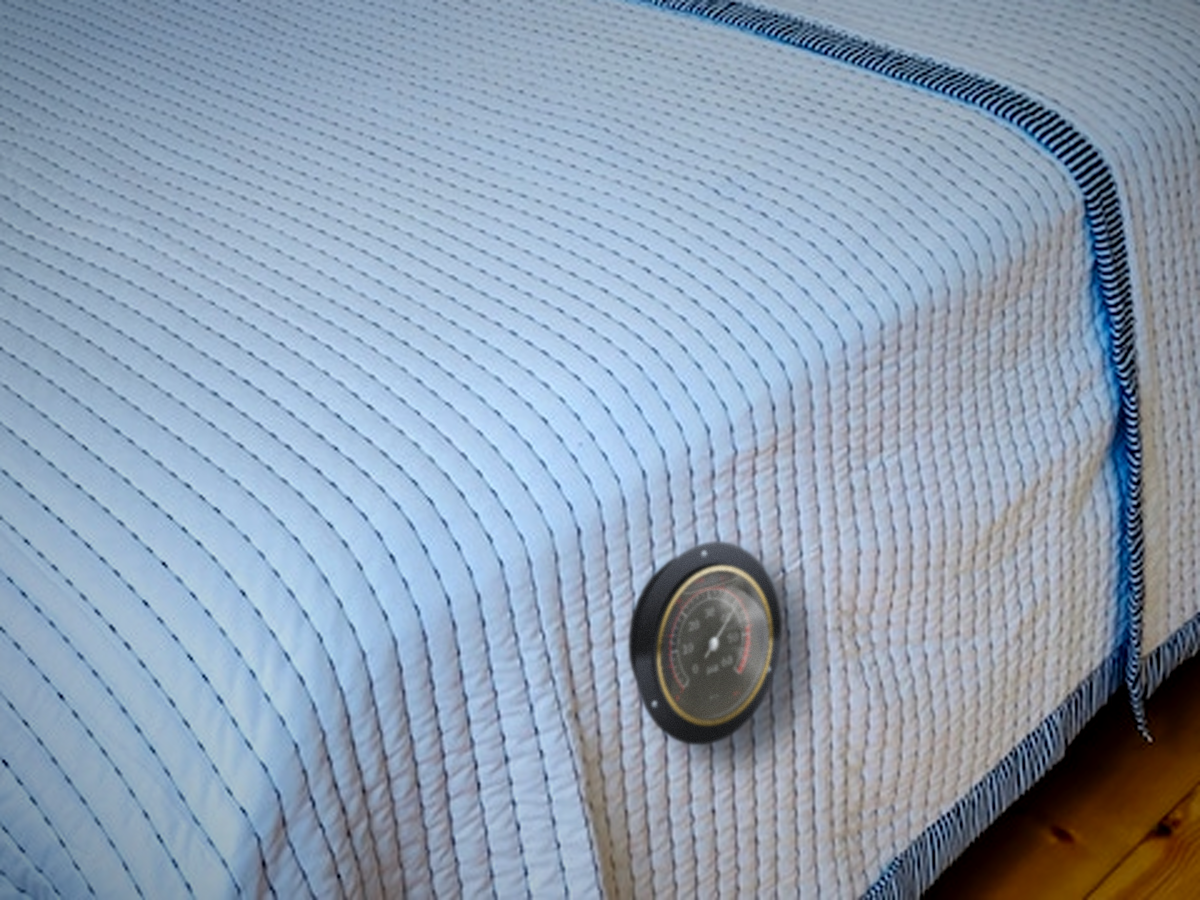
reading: bar 40
